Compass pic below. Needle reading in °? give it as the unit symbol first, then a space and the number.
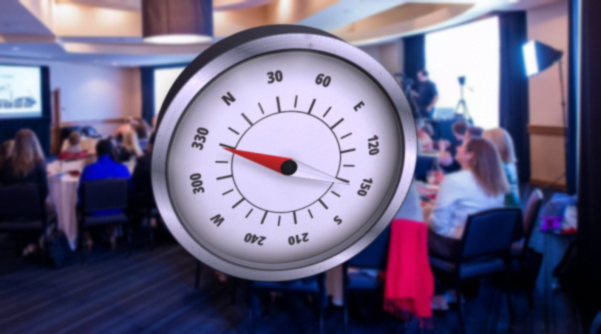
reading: ° 330
